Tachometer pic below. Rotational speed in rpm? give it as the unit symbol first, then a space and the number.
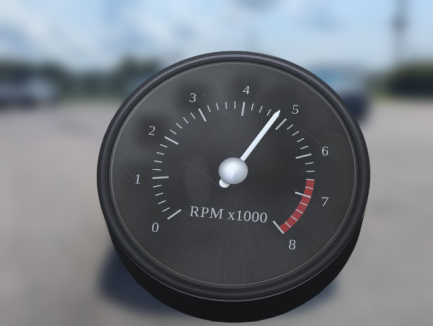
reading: rpm 4800
